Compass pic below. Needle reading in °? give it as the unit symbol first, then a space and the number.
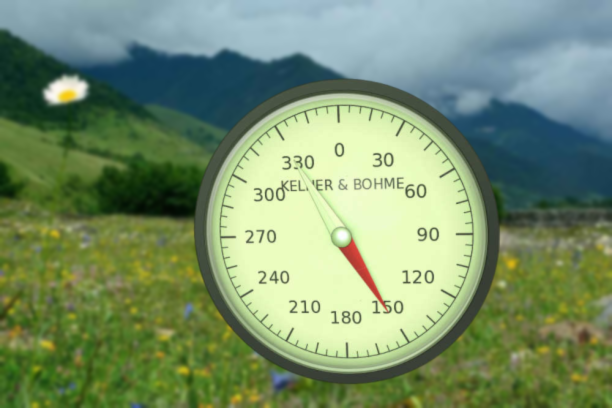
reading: ° 150
